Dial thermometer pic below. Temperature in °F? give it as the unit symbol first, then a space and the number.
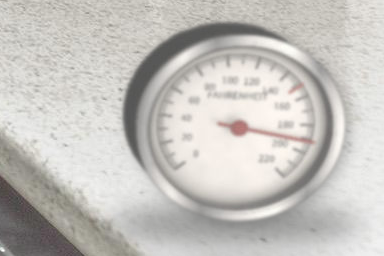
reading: °F 190
